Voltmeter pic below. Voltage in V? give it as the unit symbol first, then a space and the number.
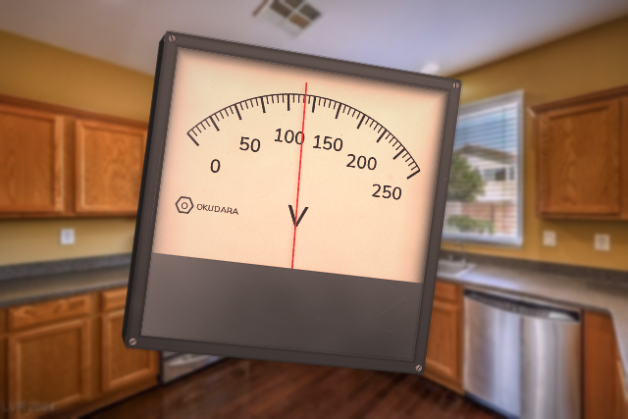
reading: V 115
